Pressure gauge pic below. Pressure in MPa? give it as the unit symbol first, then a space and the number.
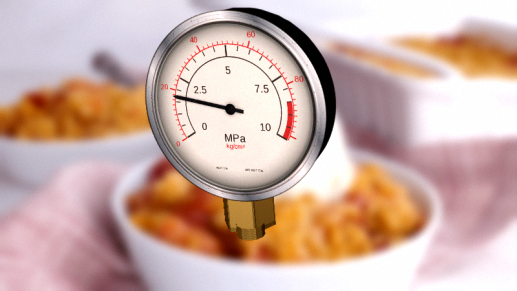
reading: MPa 1.75
